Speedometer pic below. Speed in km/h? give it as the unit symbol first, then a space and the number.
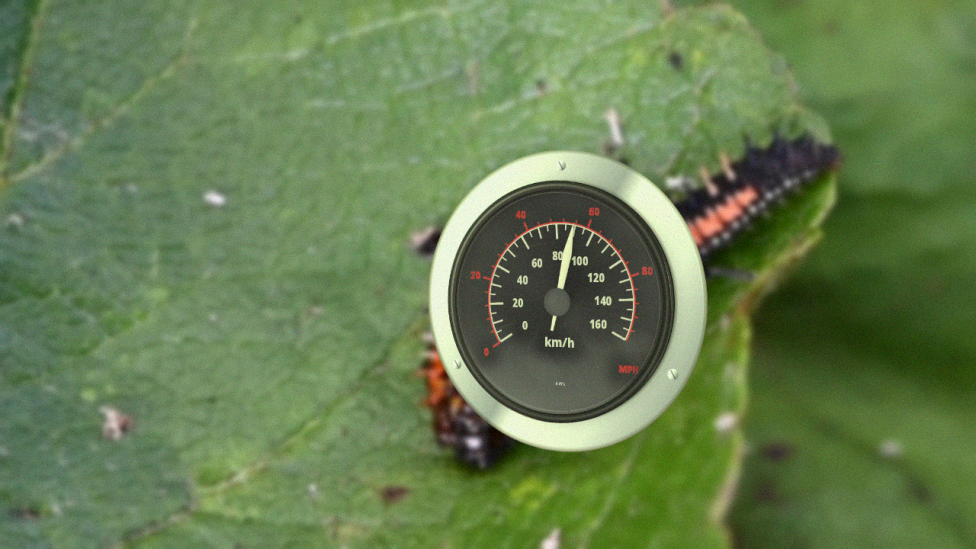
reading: km/h 90
